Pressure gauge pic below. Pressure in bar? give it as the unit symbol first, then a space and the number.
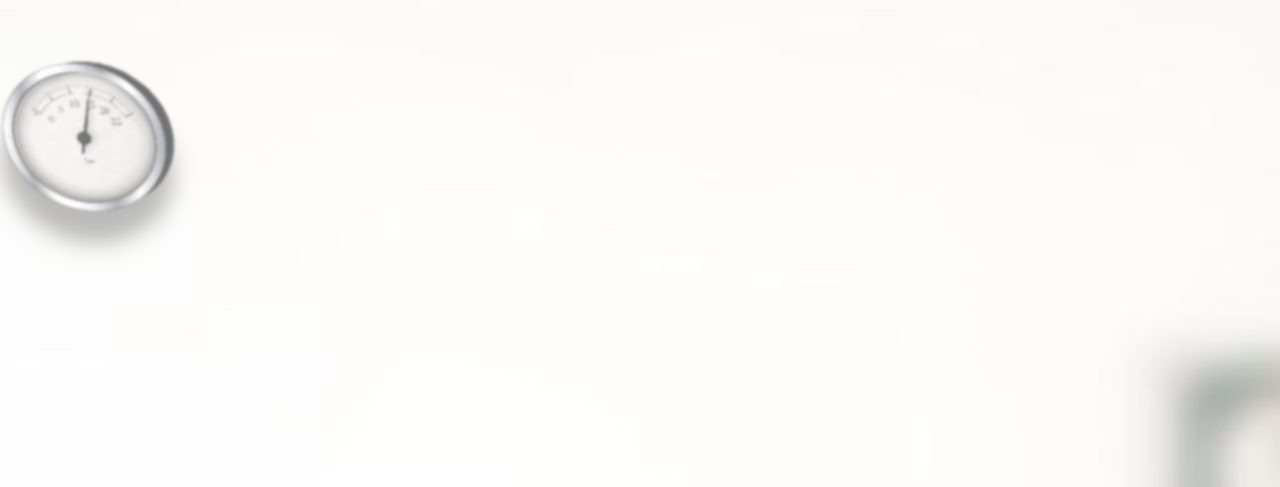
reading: bar 15
